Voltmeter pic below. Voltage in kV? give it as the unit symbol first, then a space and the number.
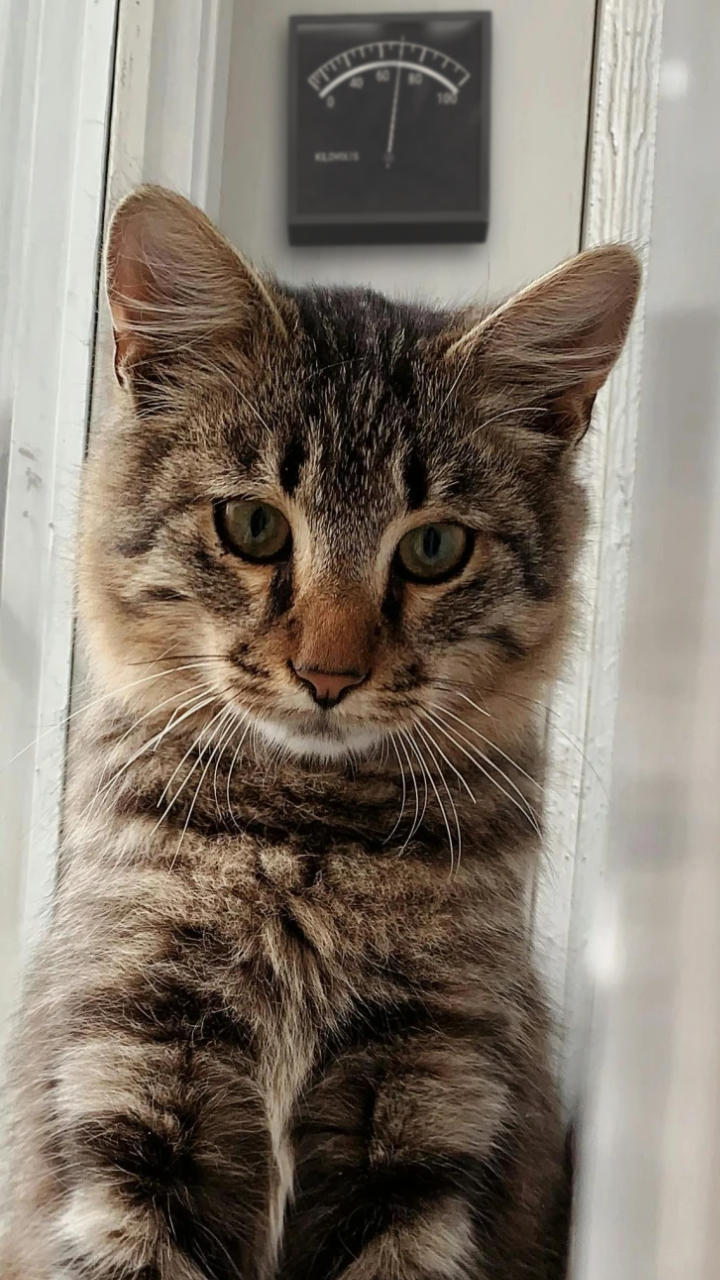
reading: kV 70
